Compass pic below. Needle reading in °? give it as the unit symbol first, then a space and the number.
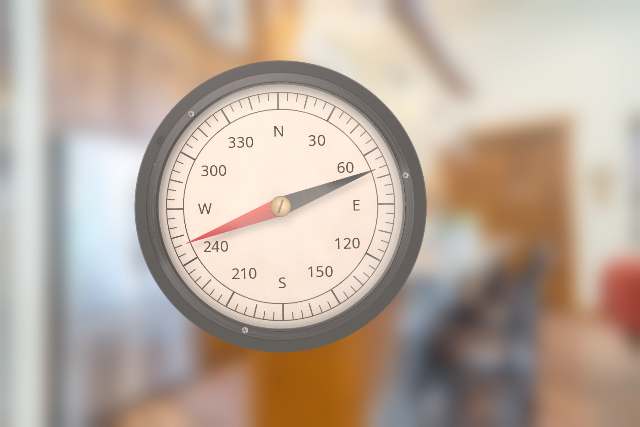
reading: ° 250
